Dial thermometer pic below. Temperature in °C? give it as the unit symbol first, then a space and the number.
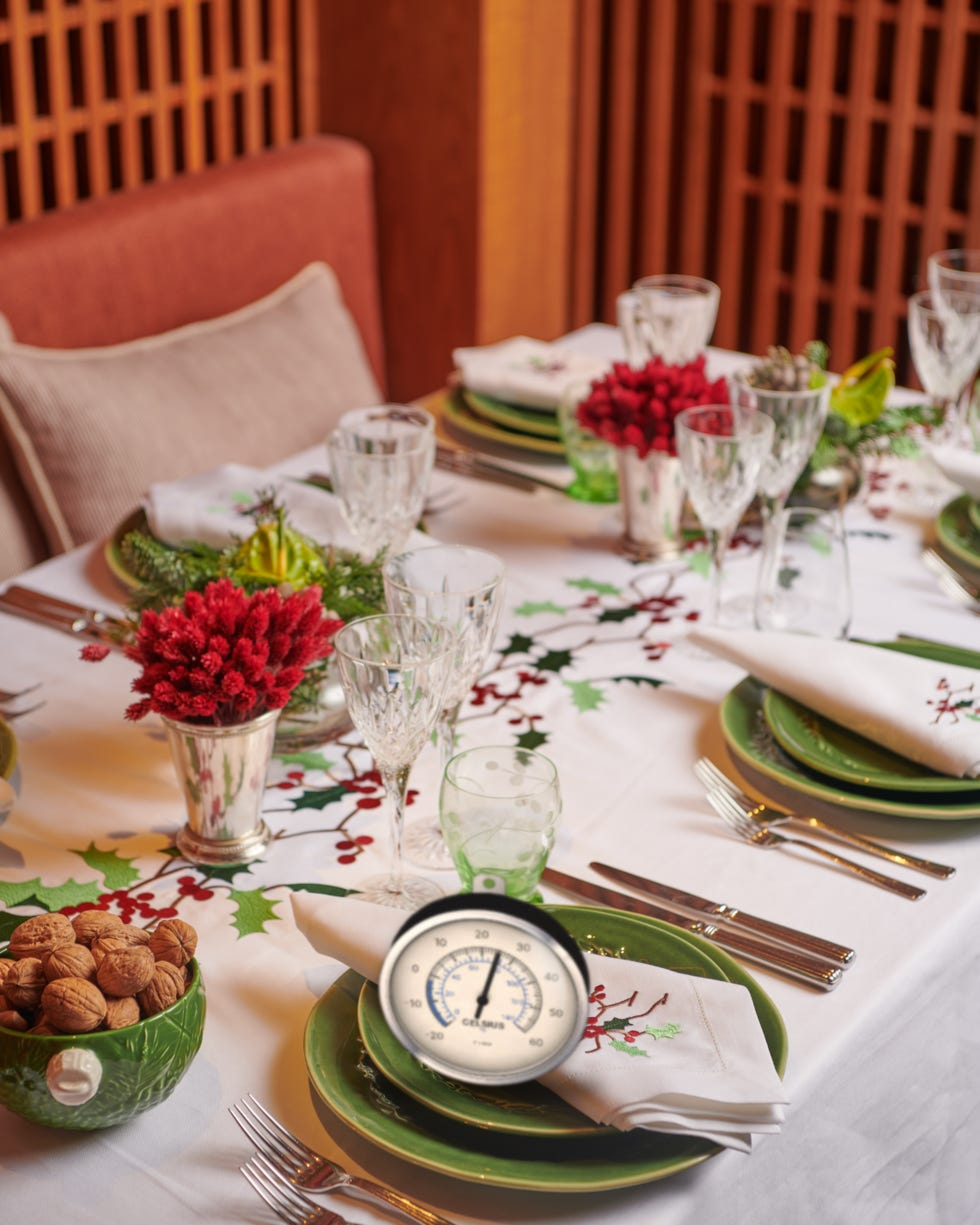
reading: °C 25
